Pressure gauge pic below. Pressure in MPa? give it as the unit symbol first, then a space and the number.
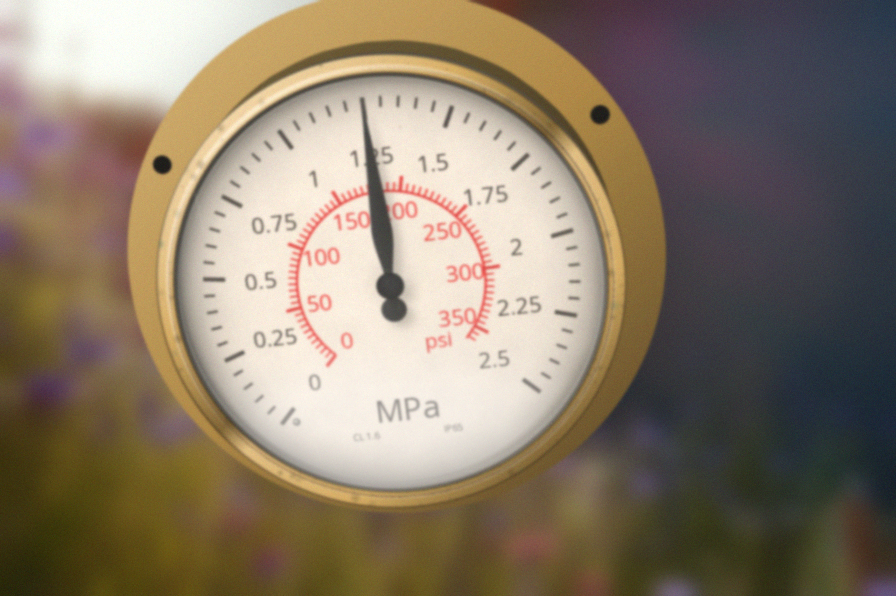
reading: MPa 1.25
